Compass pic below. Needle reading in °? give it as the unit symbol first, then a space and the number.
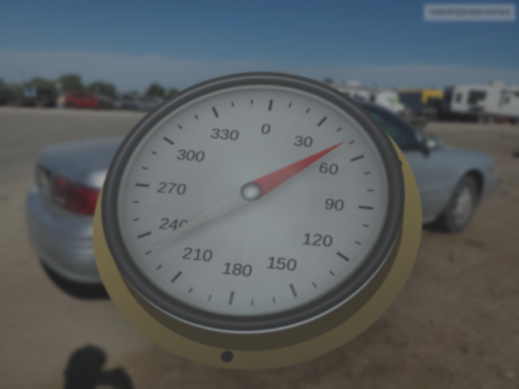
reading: ° 50
